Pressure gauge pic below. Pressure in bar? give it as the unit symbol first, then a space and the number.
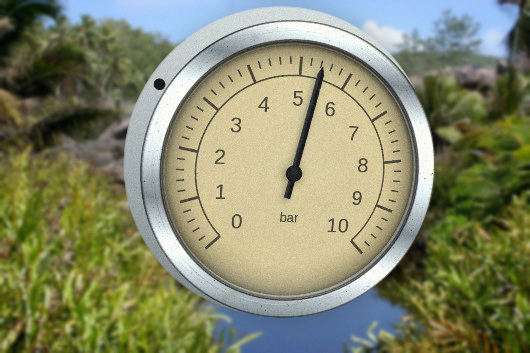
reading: bar 5.4
